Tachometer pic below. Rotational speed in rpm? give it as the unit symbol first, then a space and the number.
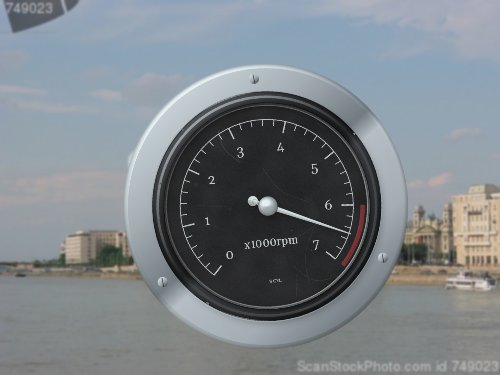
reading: rpm 6500
